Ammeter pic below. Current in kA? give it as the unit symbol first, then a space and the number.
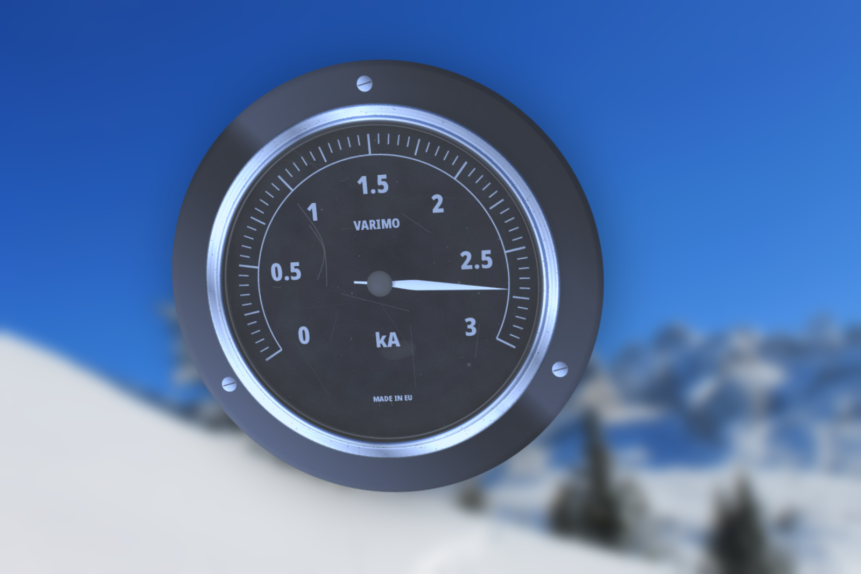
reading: kA 2.7
